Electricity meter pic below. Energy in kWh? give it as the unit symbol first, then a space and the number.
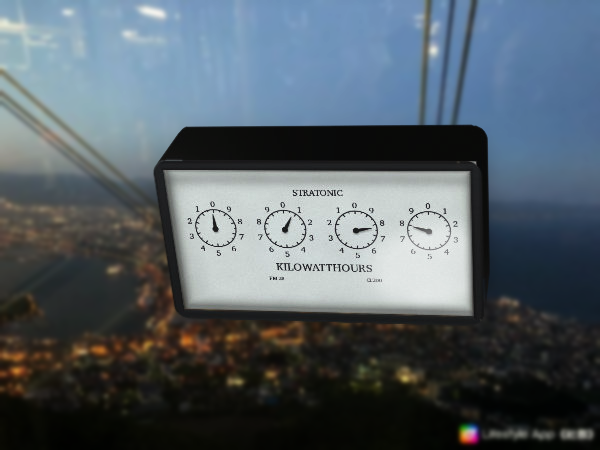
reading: kWh 78
